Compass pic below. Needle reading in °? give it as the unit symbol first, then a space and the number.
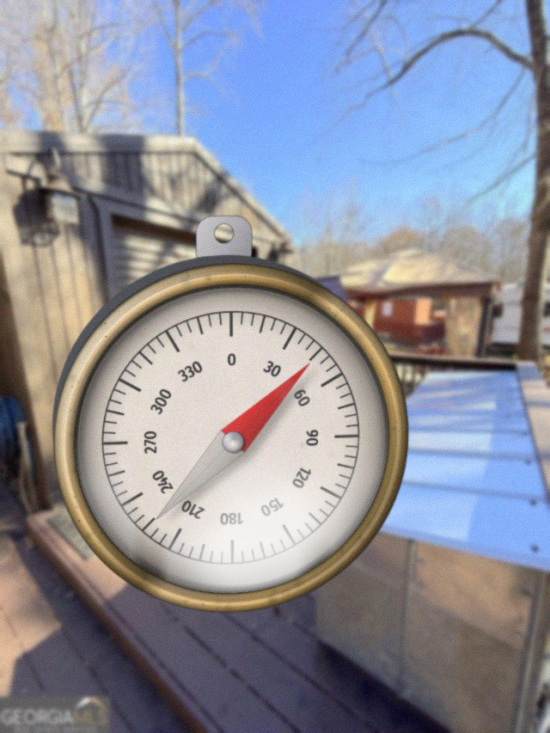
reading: ° 45
